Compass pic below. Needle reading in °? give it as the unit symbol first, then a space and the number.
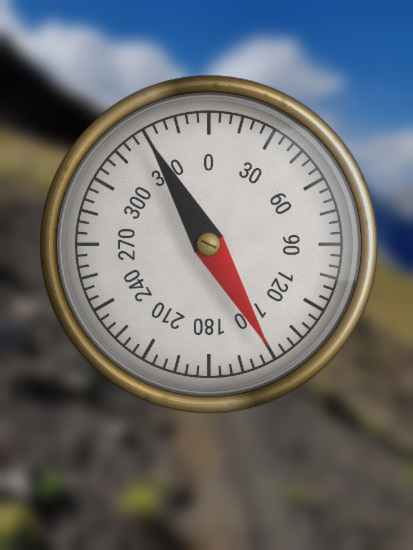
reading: ° 150
